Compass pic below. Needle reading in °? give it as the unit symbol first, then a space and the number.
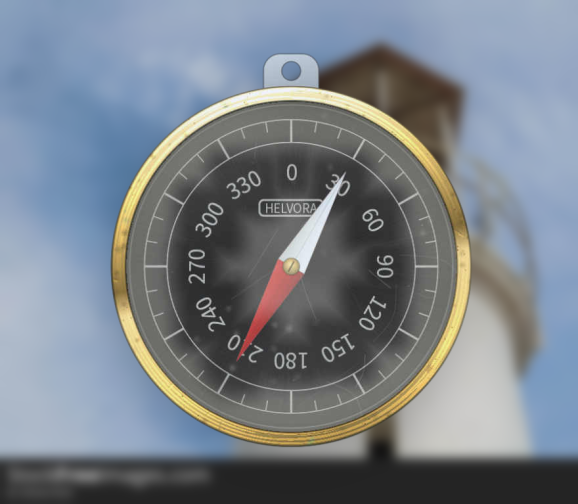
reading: ° 210
